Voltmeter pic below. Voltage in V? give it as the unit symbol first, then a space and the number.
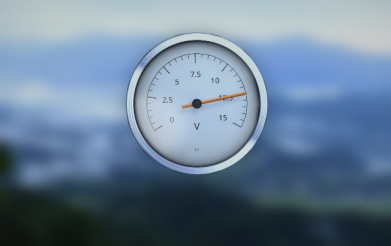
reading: V 12.5
